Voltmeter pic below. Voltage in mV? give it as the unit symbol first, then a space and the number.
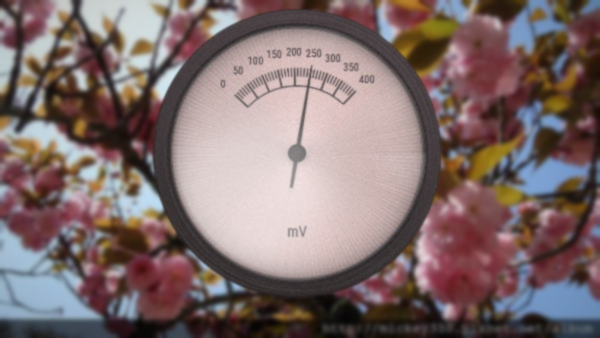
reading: mV 250
